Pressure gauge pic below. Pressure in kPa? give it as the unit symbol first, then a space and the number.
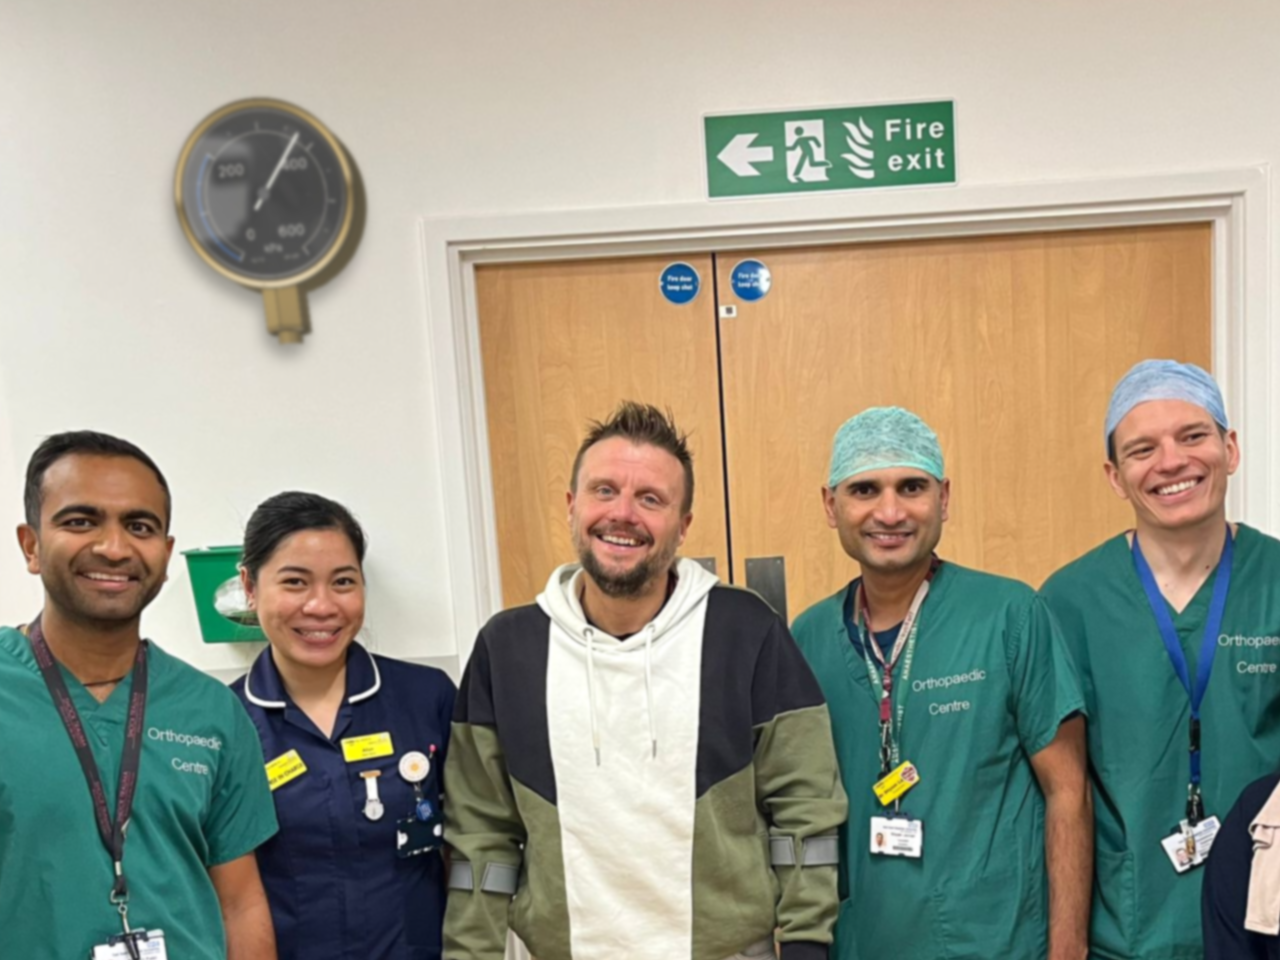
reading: kPa 375
